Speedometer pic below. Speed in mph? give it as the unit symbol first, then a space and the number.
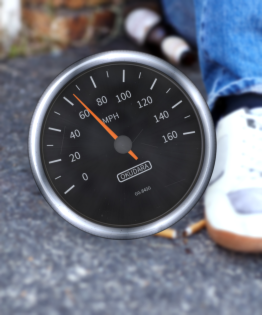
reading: mph 65
